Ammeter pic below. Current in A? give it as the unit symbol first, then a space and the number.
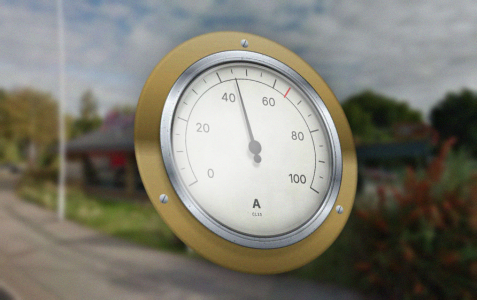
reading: A 45
